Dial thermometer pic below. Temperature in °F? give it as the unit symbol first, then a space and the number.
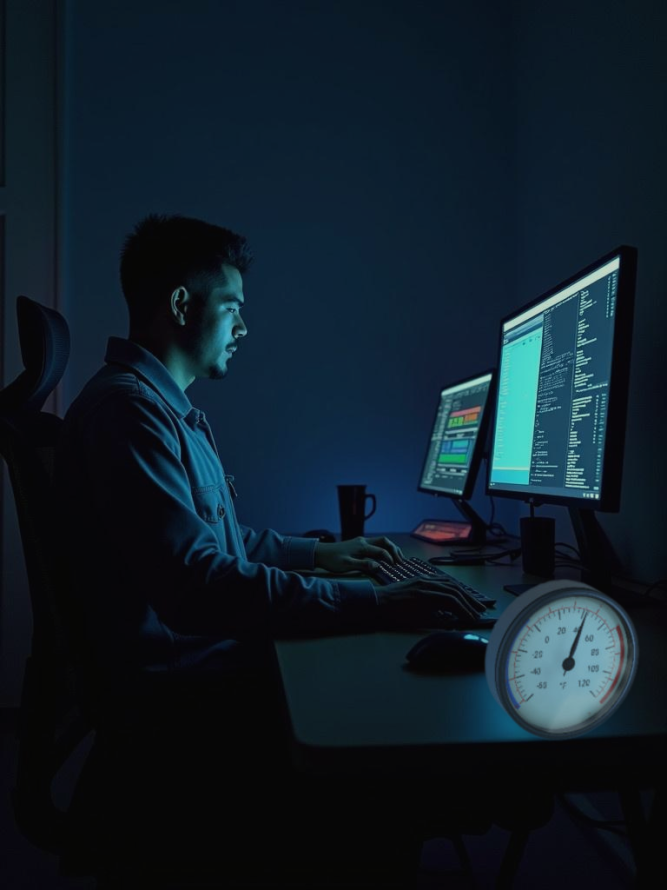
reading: °F 40
